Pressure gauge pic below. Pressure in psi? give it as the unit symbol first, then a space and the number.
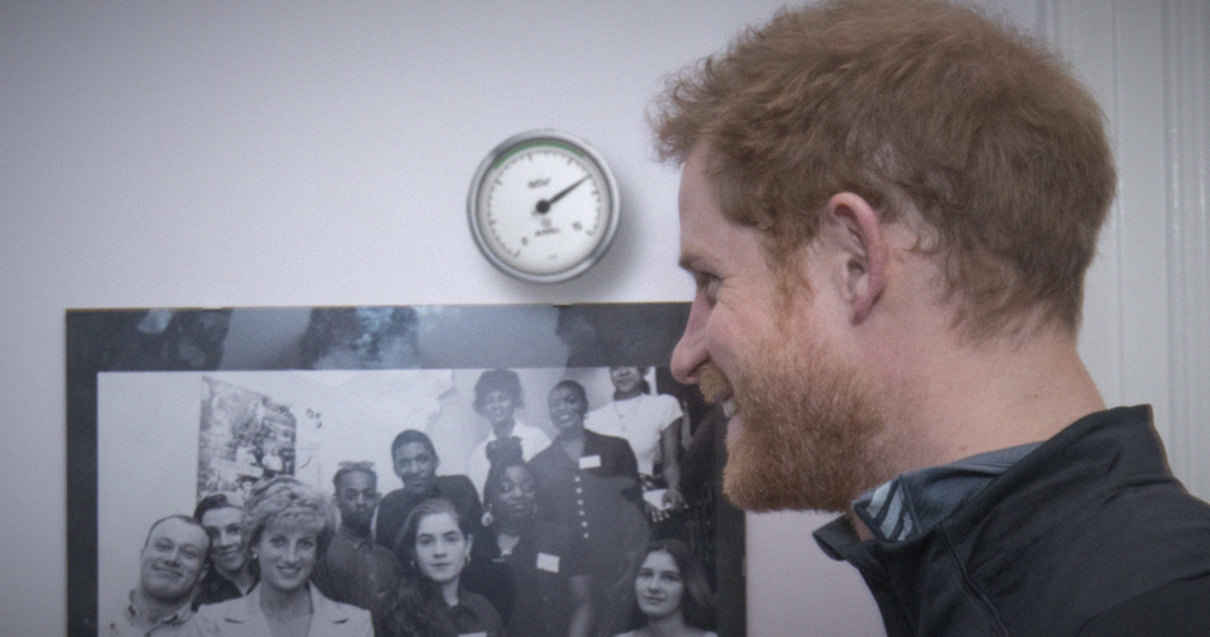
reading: psi 11.5
